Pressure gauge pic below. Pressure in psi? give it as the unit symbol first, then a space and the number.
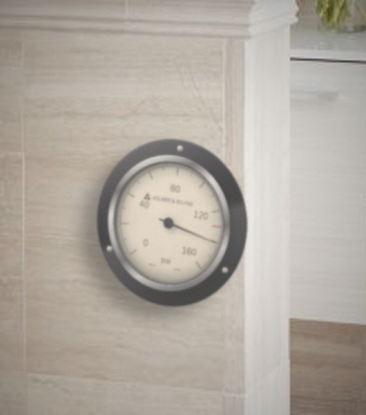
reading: psi 140
